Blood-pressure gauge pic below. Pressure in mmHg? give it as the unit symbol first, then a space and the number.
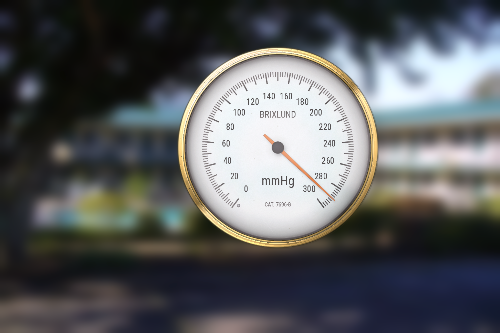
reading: mmHg 290
